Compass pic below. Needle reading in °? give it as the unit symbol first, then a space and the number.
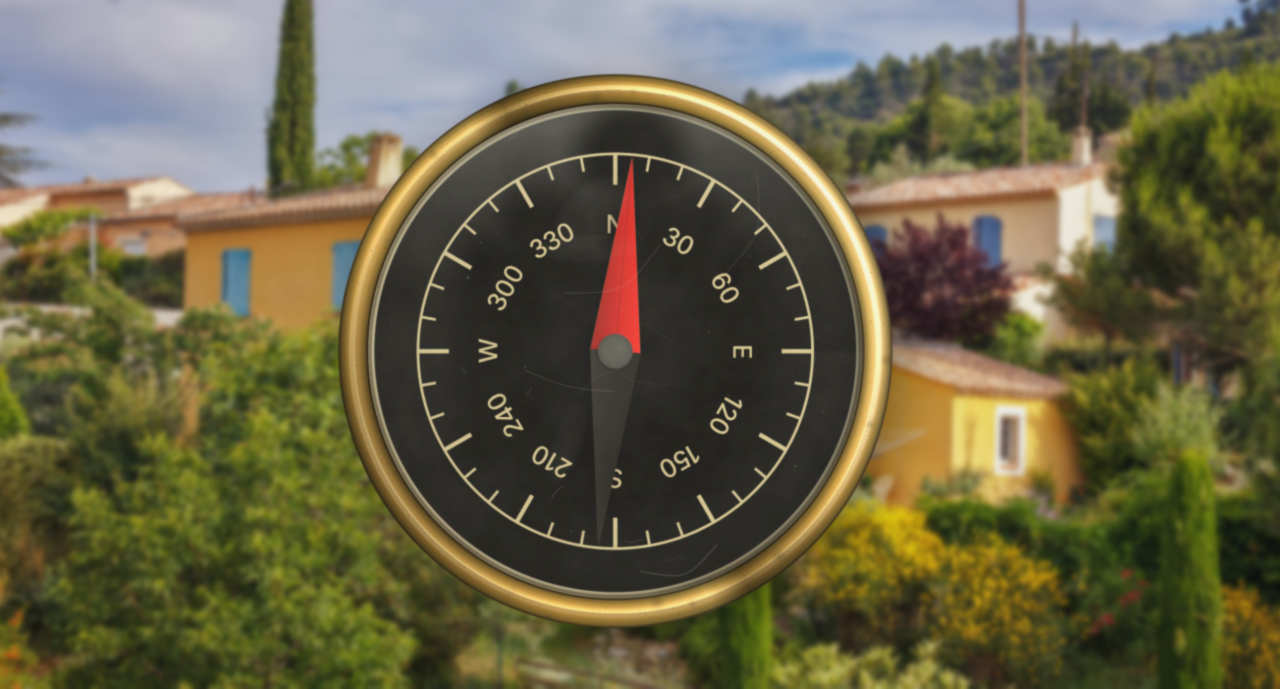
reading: ° 5
